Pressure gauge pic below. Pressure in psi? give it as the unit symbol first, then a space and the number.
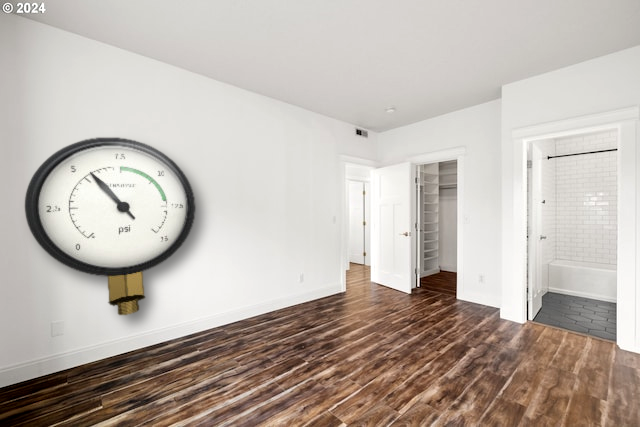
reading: psi 5.5
